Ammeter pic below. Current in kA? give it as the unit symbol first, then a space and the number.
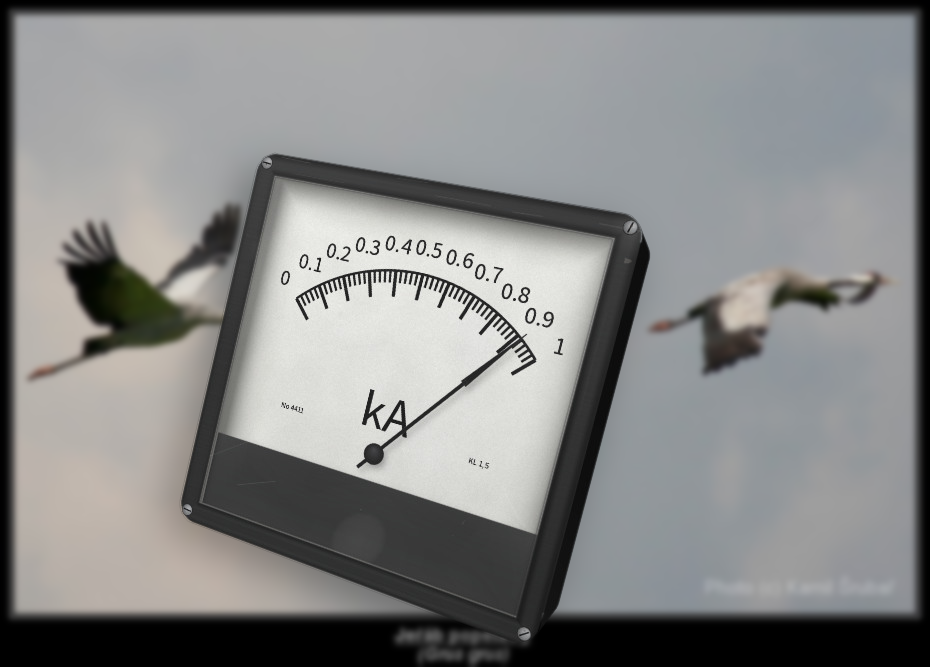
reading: kA 0.92
